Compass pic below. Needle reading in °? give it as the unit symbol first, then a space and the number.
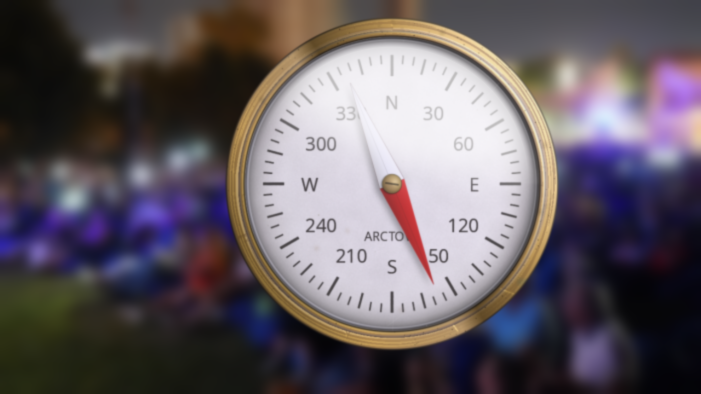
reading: ° 157.5
